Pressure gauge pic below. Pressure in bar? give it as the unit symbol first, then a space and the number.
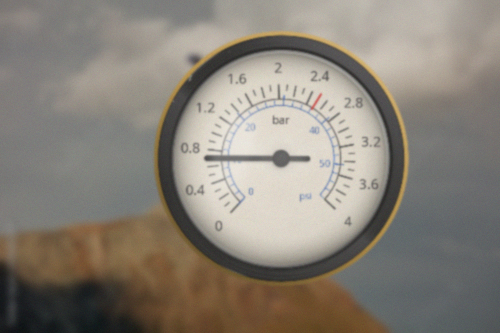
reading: bar 0.7
